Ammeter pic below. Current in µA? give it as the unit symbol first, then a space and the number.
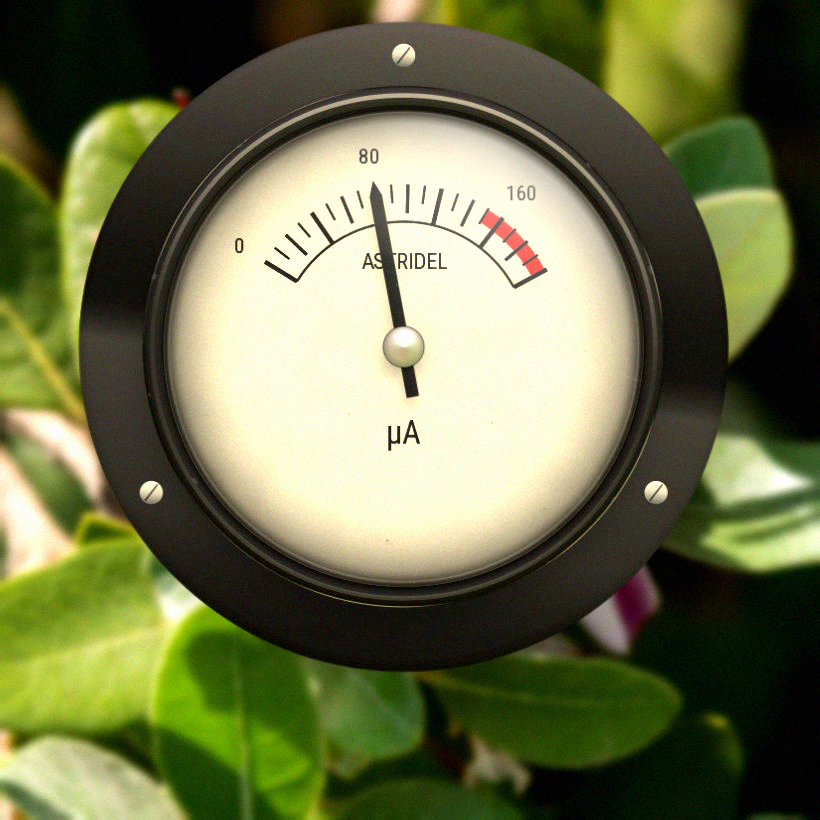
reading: µA 80
